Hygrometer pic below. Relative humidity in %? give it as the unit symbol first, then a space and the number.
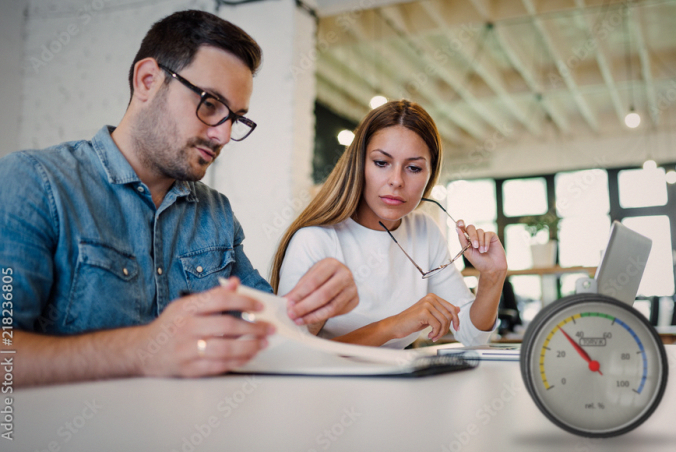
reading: % 32
